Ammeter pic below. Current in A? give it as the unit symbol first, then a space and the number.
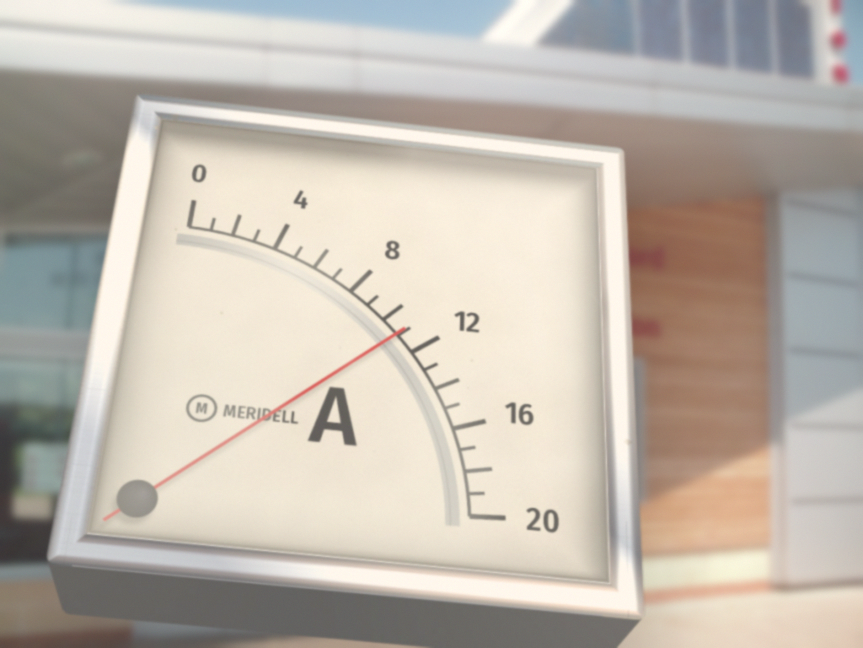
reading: A 11
